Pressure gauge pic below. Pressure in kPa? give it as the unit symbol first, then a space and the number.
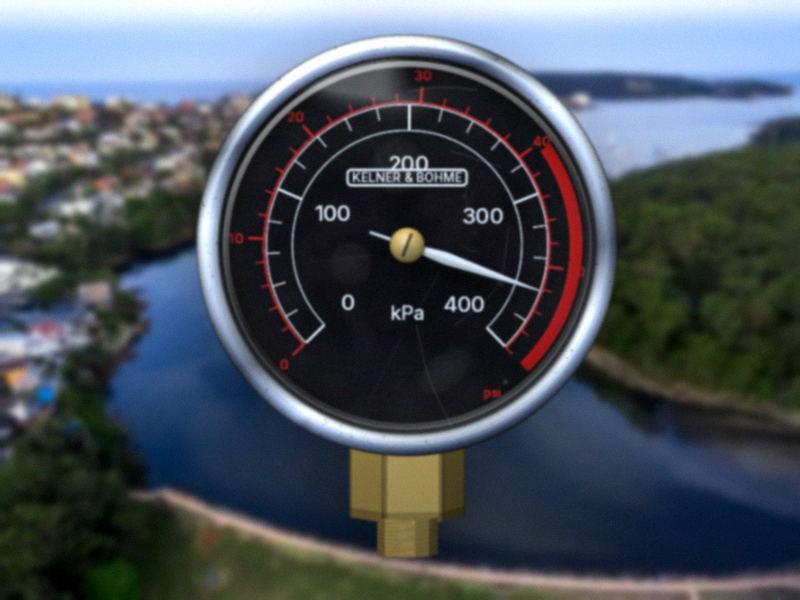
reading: kPa 360
